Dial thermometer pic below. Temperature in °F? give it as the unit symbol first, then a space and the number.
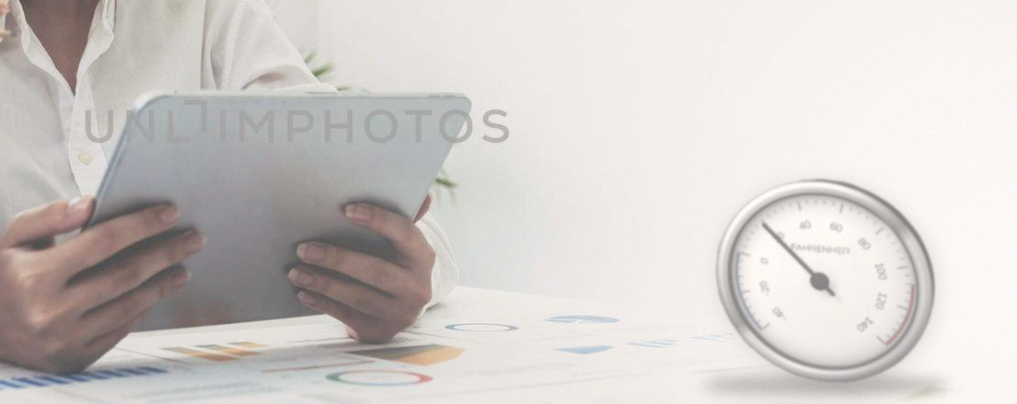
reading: °F 20
